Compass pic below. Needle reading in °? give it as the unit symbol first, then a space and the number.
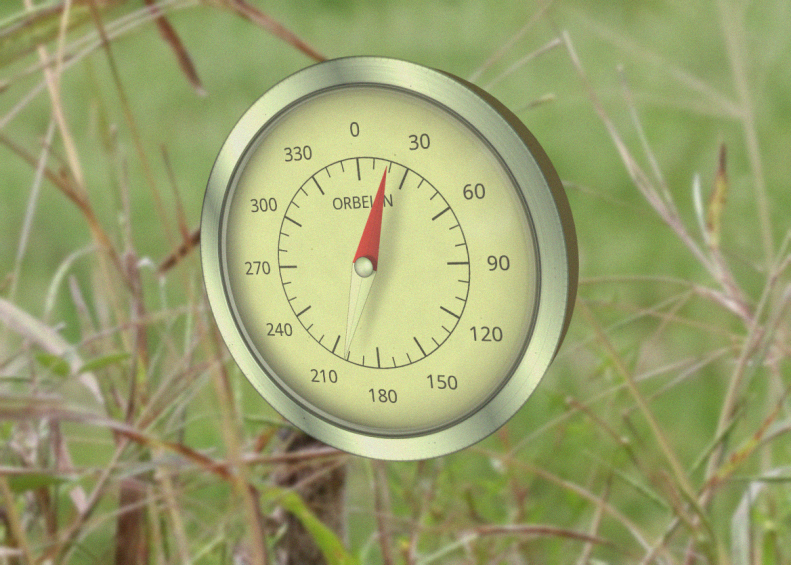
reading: ° 20
